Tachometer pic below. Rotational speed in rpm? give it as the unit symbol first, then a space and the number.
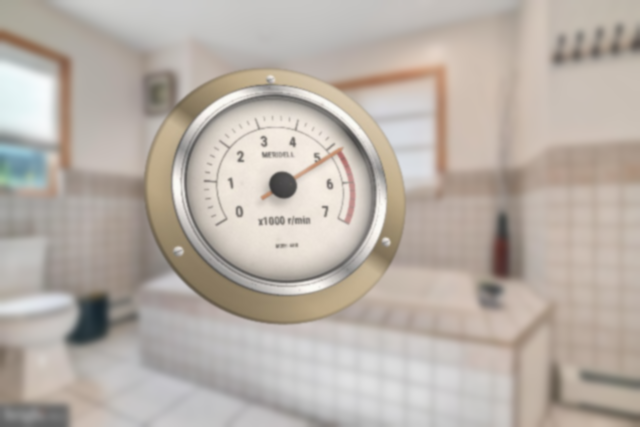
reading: rpm 5200
